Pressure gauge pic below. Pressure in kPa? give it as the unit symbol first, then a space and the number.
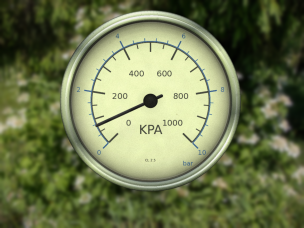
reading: kPa 75
